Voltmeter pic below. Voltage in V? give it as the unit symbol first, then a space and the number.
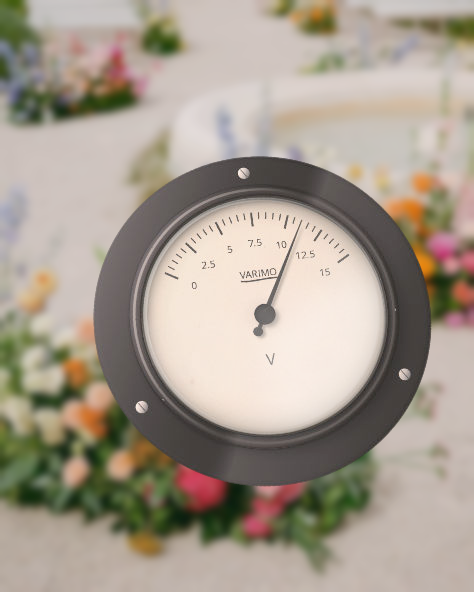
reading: V 11
